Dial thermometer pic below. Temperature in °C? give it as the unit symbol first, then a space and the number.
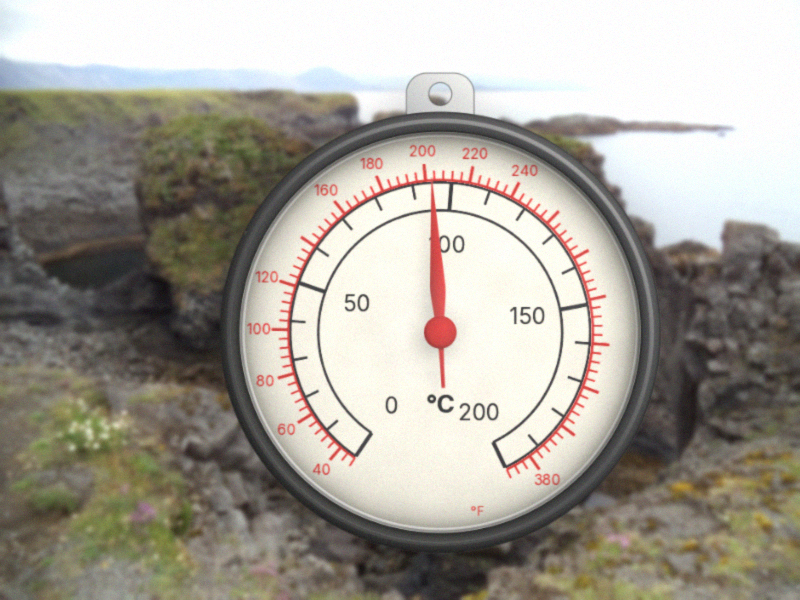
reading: °C 95
